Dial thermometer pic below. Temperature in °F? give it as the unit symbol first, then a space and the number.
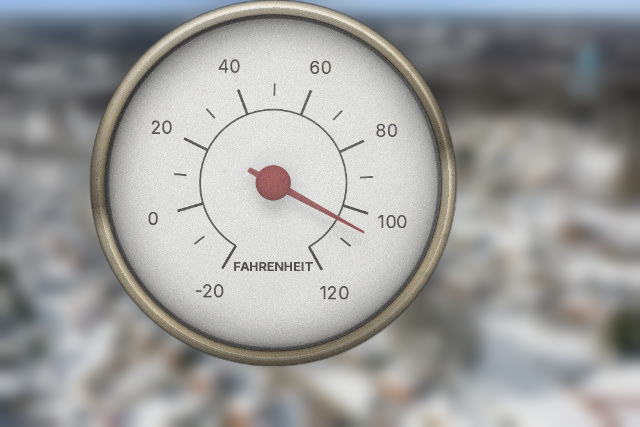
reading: °F 105
